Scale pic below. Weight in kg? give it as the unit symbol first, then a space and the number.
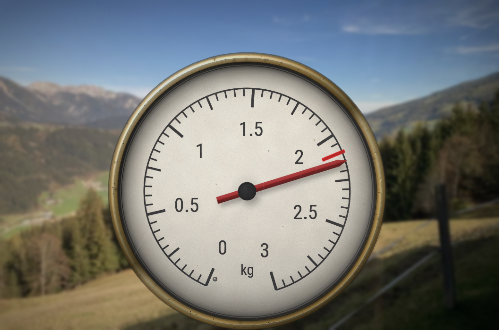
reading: kg 2.15
